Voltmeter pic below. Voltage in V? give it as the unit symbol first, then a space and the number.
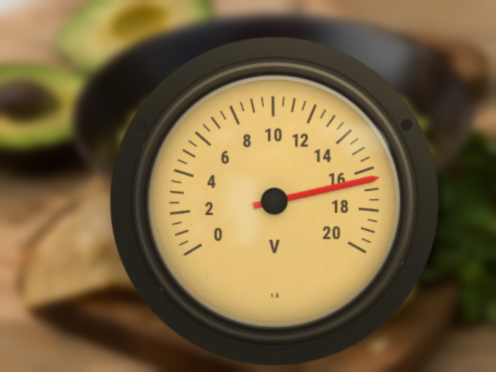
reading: V 16.5
